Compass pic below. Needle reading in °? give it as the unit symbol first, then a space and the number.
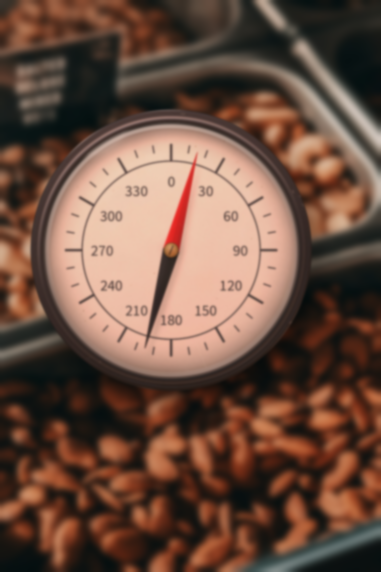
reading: ° 15
